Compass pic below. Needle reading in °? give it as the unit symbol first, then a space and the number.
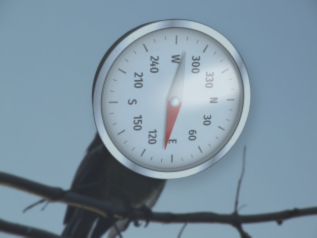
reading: ° 100
